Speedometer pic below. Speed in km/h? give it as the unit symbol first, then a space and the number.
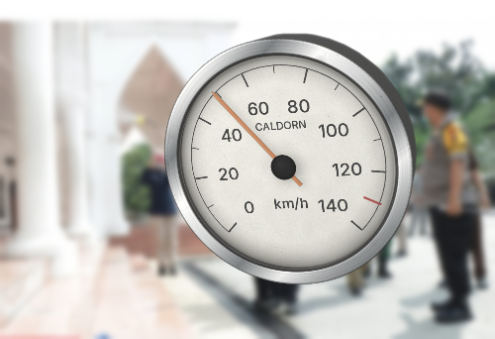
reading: km/h 50
